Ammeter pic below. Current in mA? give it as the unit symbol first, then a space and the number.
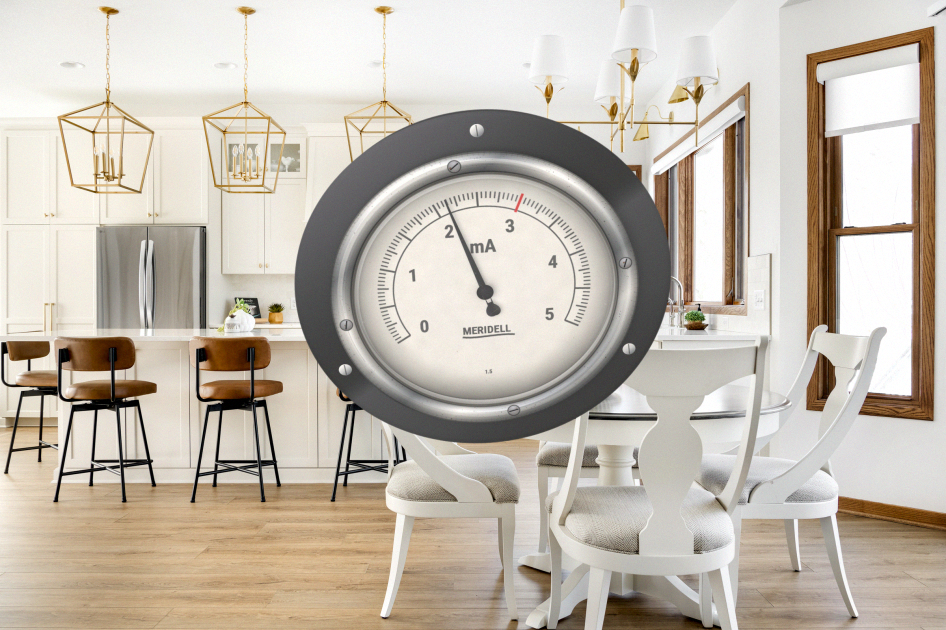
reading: mA 2.15
